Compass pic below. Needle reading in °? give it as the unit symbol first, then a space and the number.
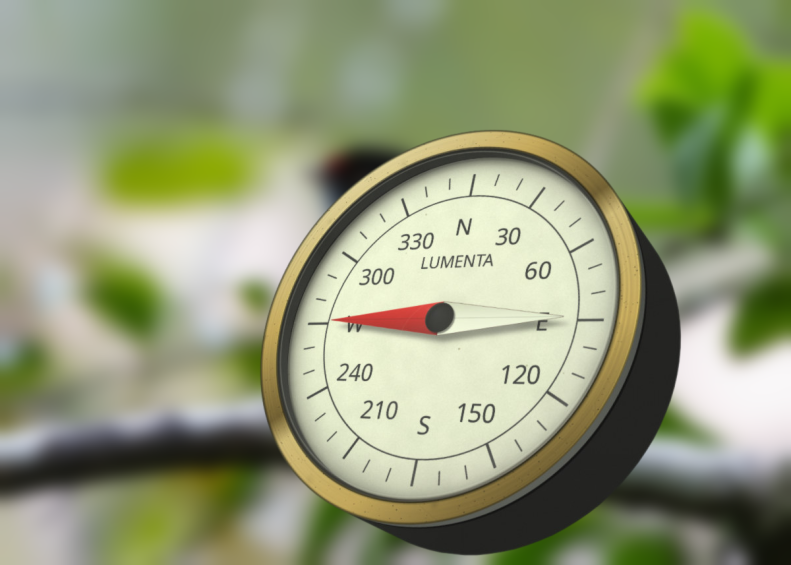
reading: ° 270
